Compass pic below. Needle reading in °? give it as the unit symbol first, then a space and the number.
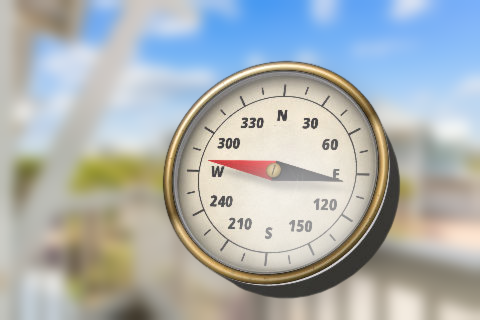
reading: ° 277.5
